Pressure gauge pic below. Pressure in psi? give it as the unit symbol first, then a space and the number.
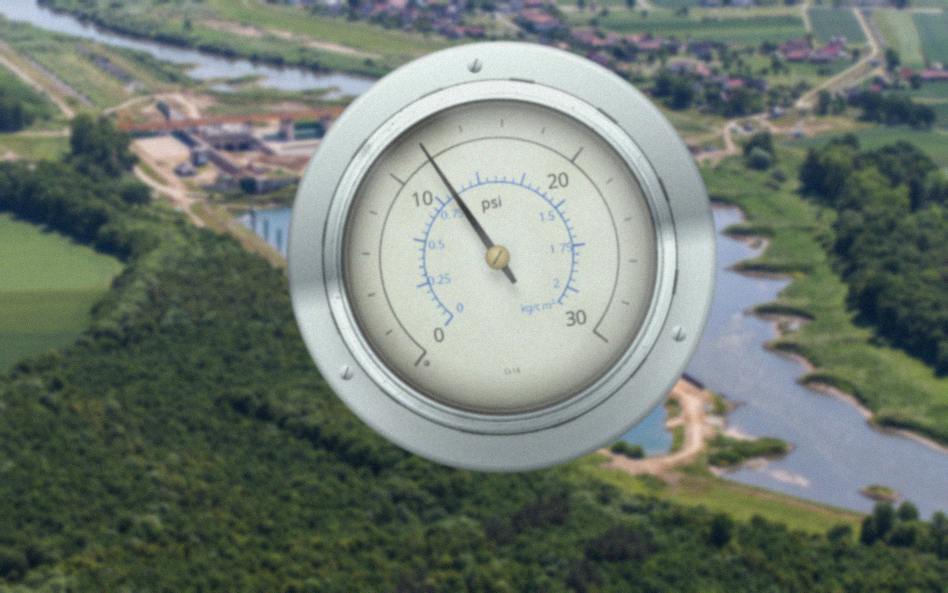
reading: psi 12
